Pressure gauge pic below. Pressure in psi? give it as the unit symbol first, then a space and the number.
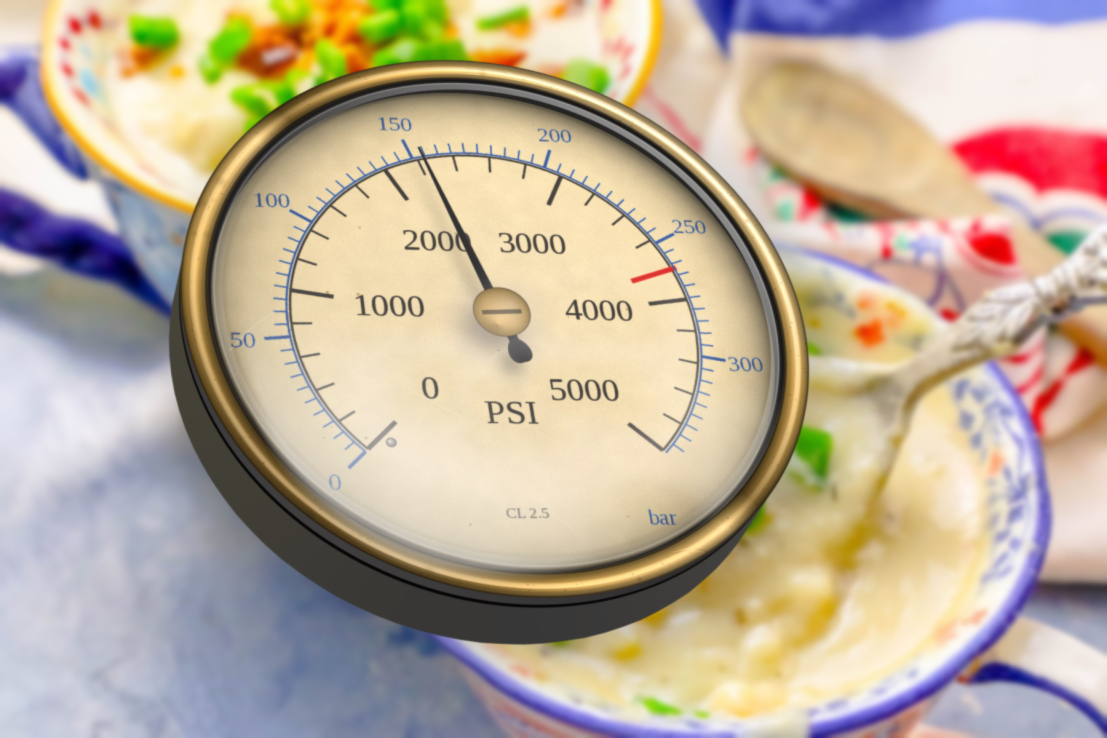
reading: psi 2200
